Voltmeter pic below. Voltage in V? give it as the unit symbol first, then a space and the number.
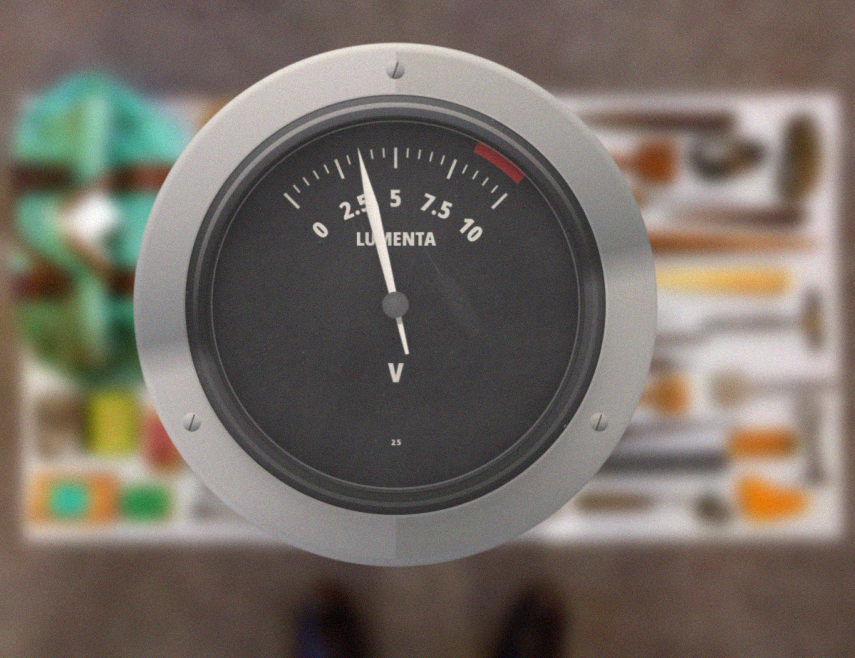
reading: V 3.5
